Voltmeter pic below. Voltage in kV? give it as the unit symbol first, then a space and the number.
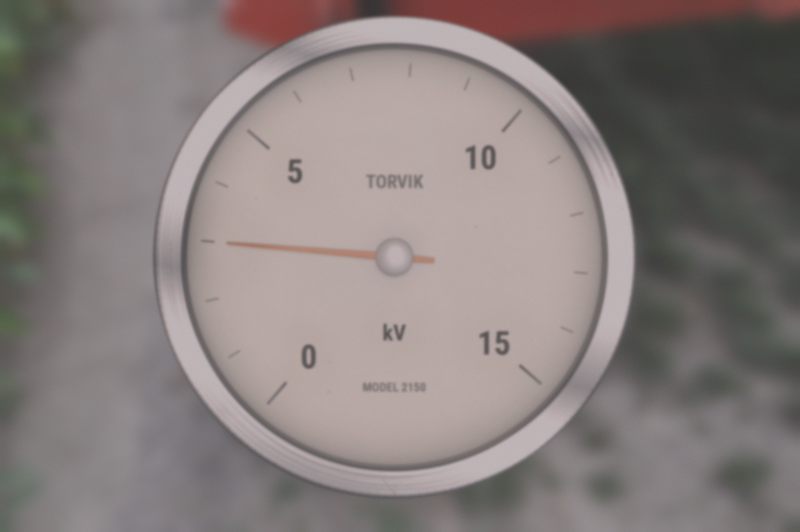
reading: kV 3
